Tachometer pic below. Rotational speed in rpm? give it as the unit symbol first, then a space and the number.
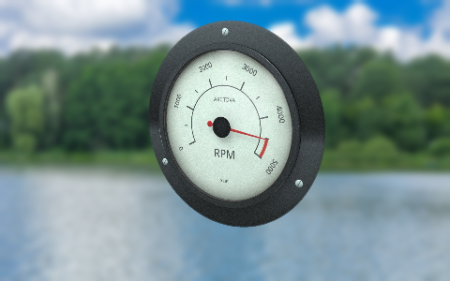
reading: rpm 4500
